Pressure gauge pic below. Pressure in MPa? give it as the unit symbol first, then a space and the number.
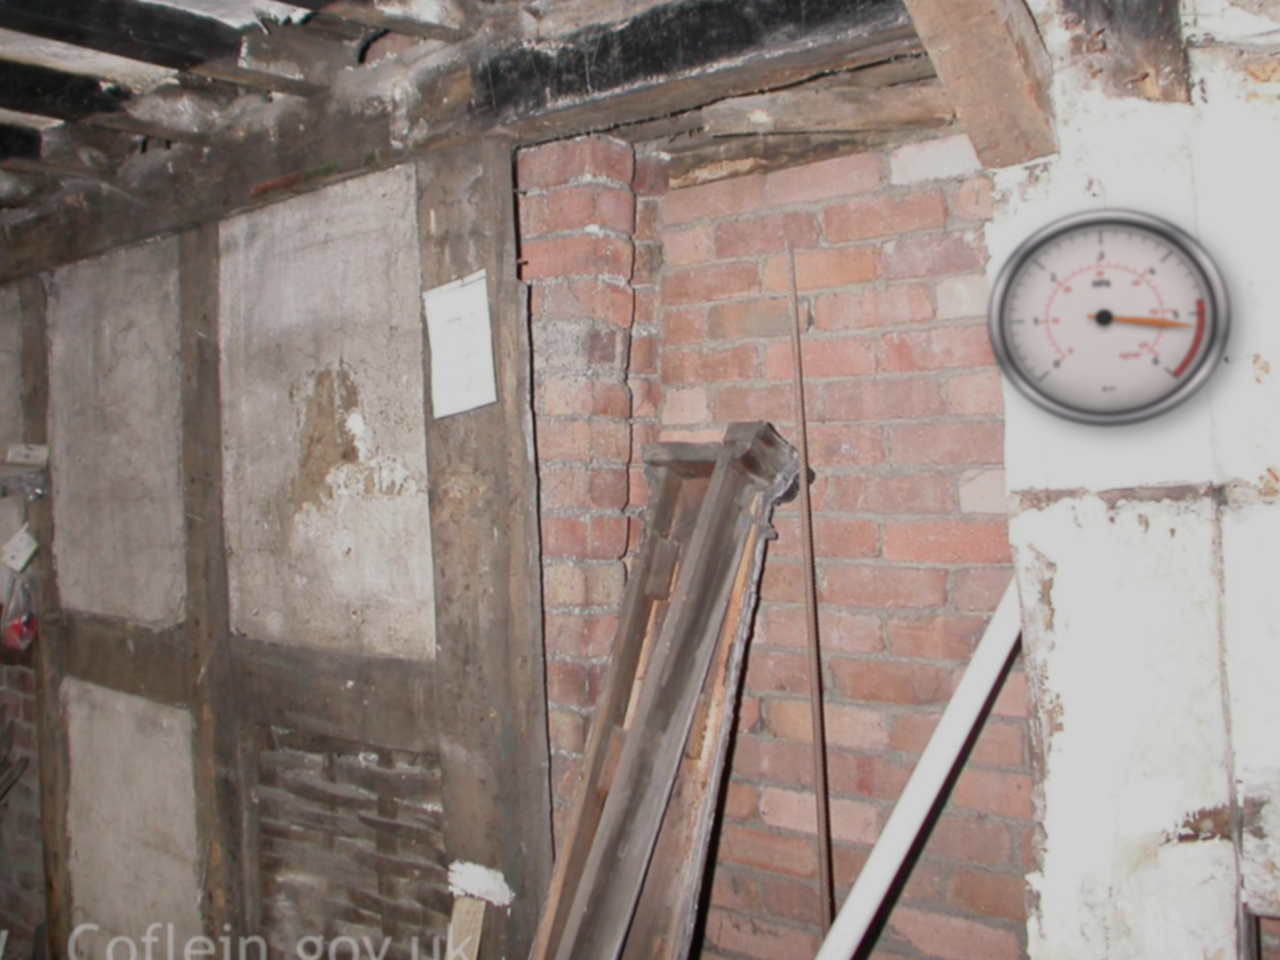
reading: MPa 5.2
